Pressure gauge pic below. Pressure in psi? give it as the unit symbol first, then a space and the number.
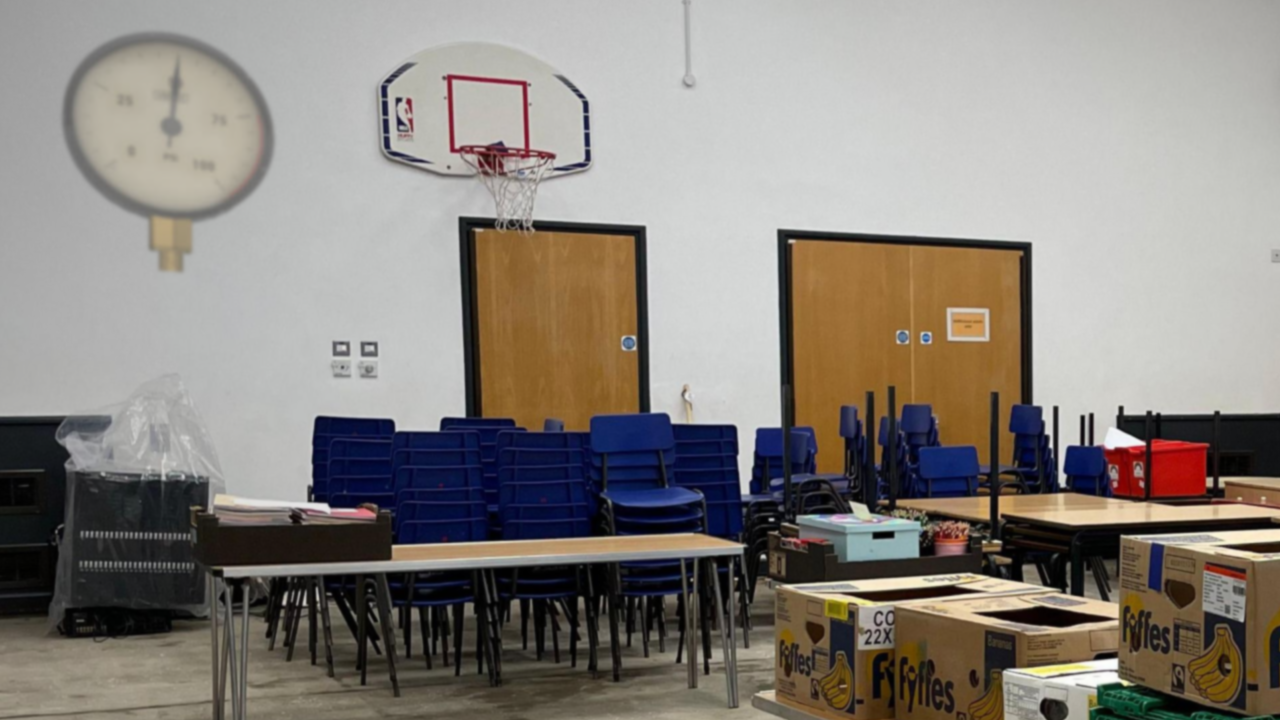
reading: psi 50
